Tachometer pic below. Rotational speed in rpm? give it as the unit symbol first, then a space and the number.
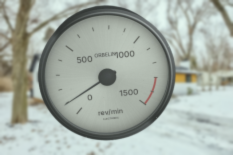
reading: rpm 100
